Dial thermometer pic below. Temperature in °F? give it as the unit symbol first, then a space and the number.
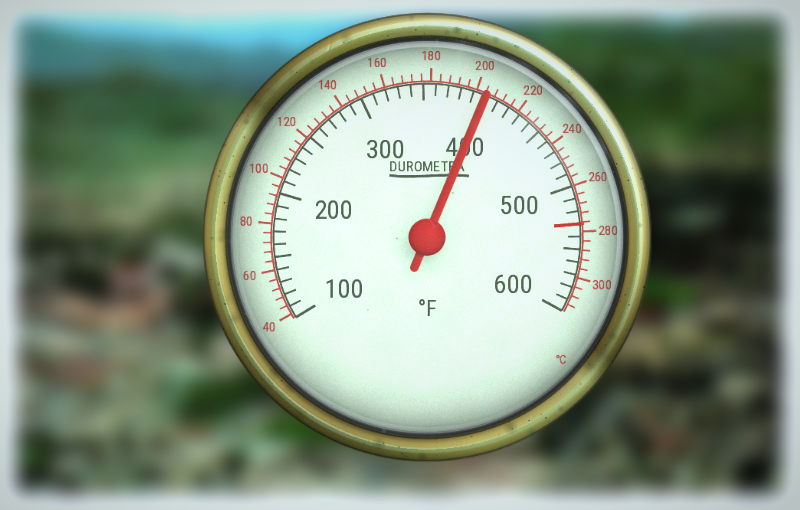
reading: °F 400
